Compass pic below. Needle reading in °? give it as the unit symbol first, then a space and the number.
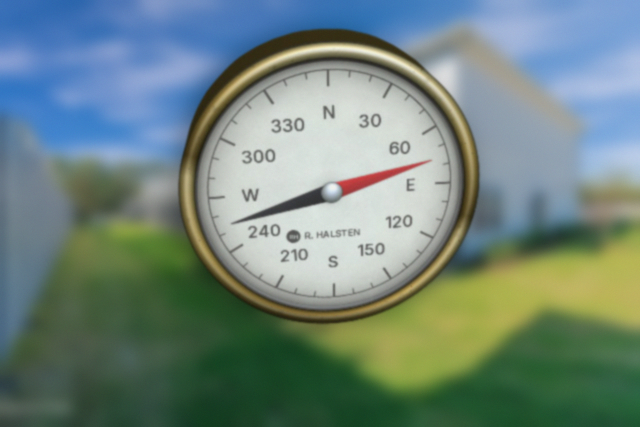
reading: ° 75
